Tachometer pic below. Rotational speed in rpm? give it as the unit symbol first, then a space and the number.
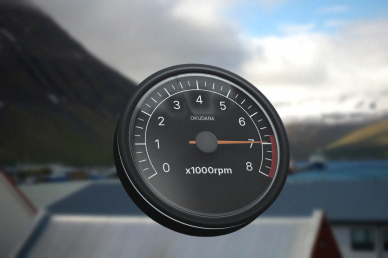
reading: rpm 7000
